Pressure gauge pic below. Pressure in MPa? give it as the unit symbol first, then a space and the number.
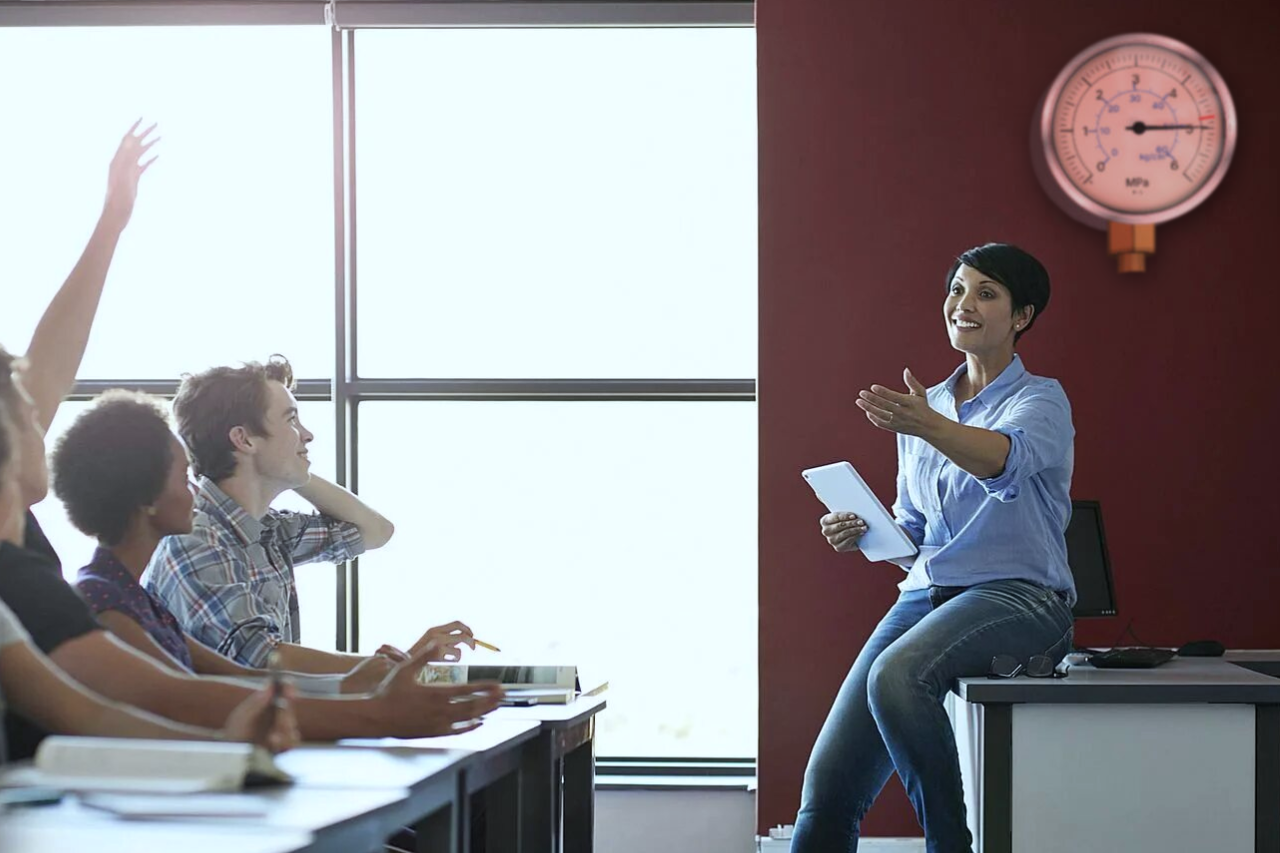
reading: MPa 5
